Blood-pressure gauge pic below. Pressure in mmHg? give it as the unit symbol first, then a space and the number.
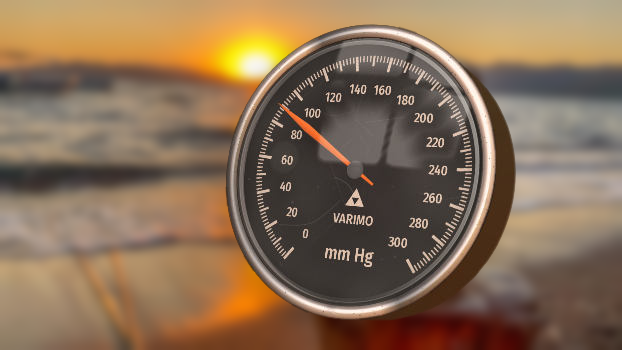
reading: mmHg 90
